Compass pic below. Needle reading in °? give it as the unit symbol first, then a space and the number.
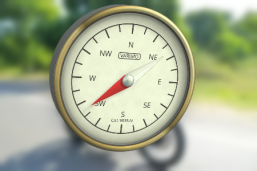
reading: ° 232.5
